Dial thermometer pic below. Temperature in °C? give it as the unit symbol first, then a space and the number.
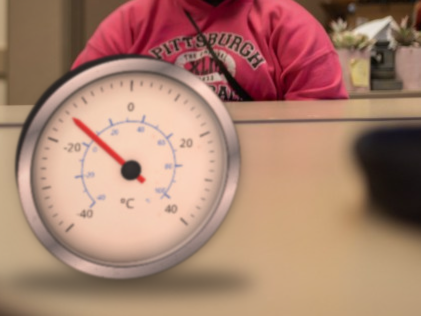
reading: °C -14
